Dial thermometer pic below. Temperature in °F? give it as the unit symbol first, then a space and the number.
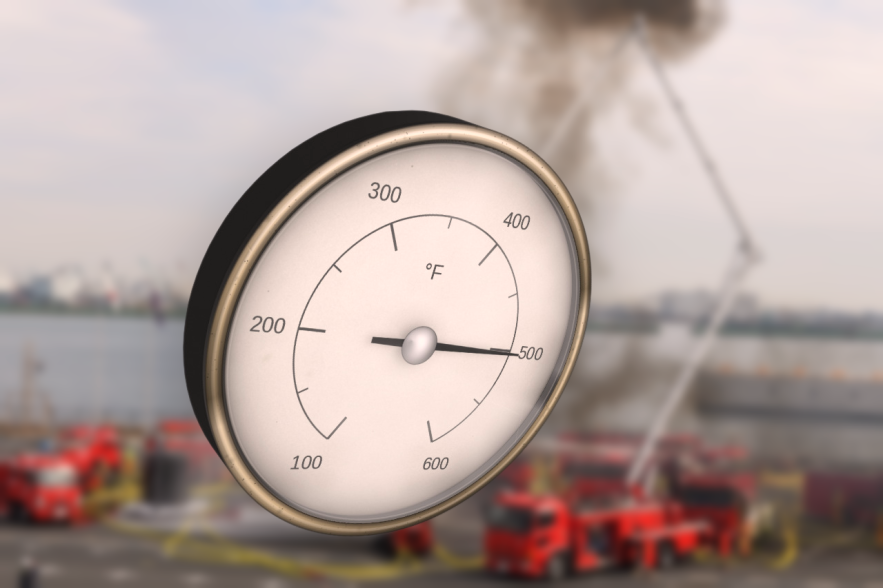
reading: °F 500
